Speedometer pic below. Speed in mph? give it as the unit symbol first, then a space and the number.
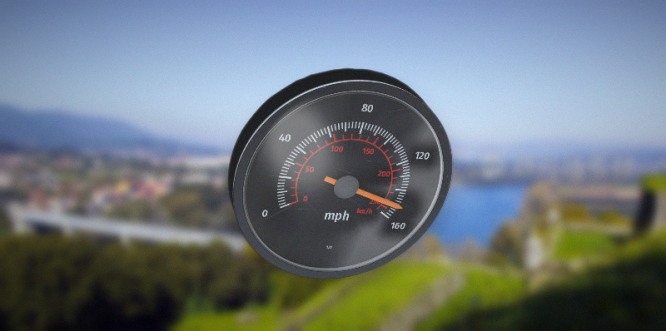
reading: mph 150
